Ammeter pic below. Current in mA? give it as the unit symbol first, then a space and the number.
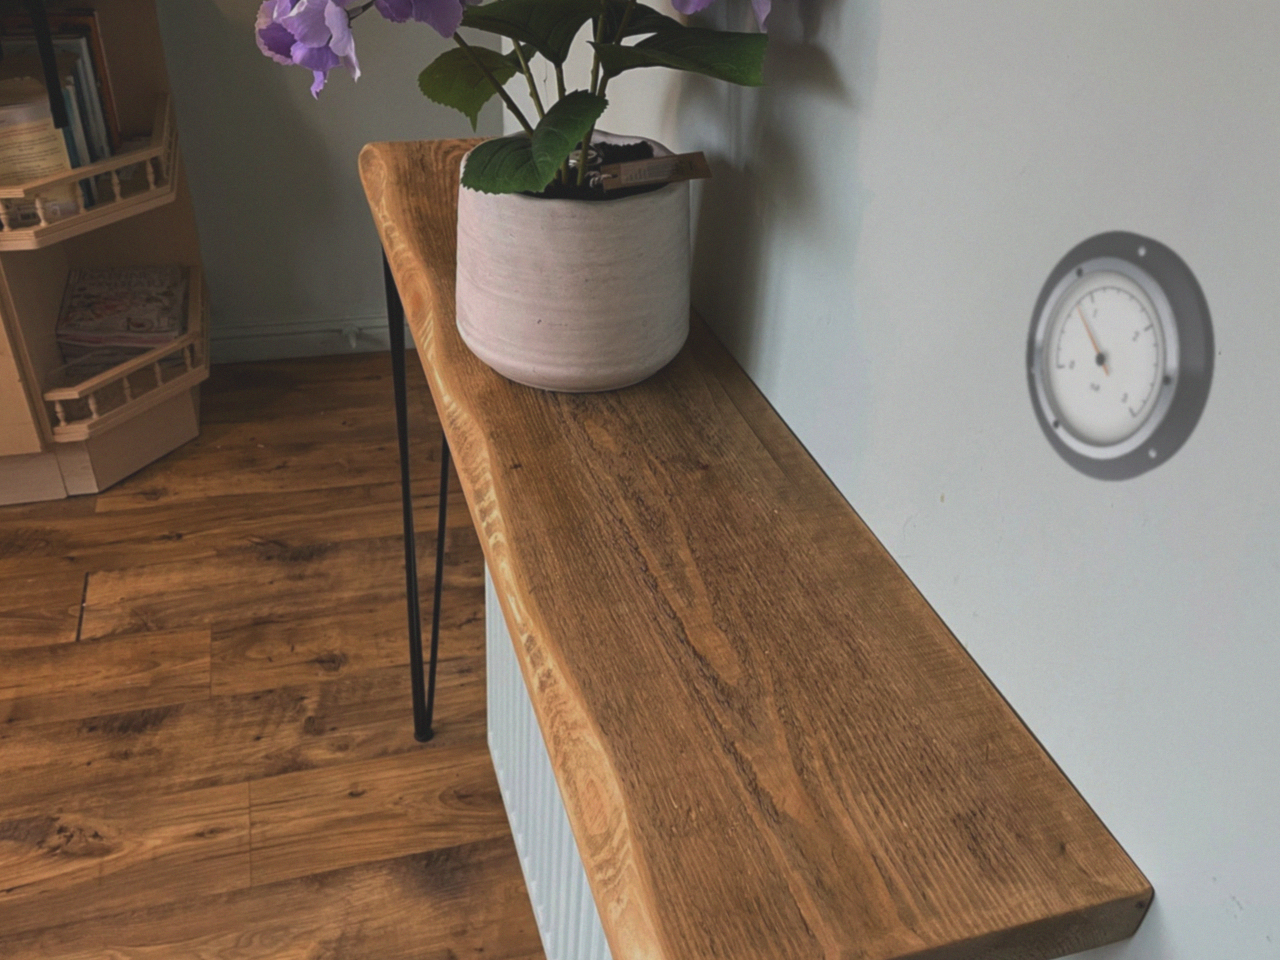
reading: mA 0.8
